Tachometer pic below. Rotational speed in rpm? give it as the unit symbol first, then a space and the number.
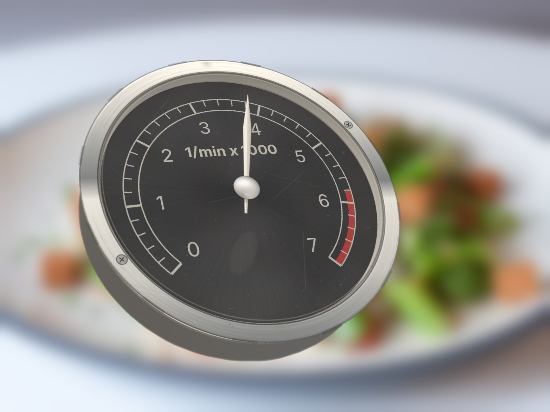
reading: rpm 3800
